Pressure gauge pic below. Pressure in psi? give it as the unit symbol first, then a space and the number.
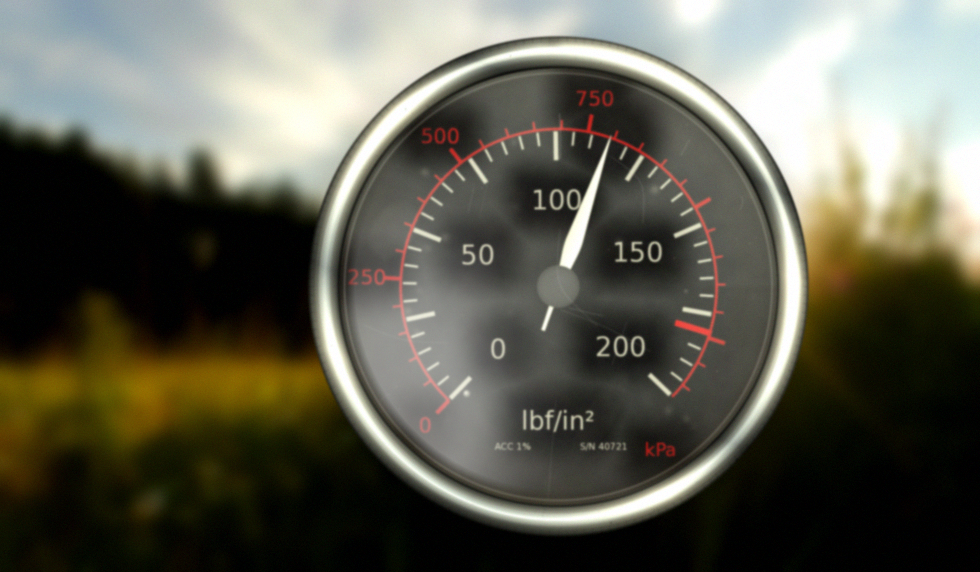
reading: psi 115
